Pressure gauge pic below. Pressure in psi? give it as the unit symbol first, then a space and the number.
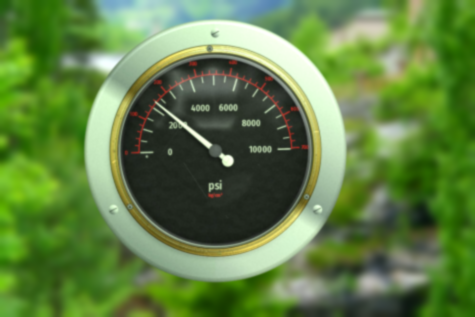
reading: psi 2250
